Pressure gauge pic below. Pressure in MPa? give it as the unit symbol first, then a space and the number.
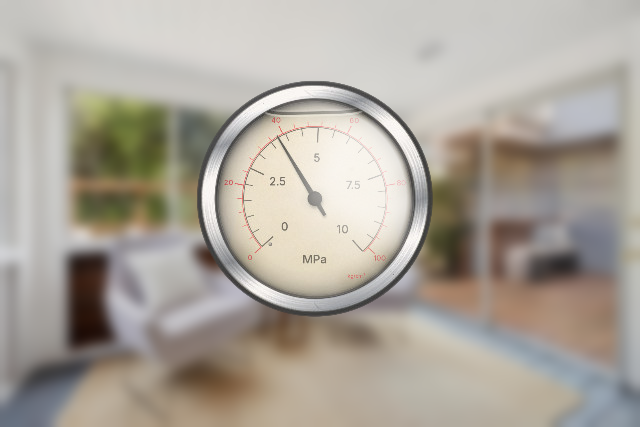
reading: MPa 3.75
